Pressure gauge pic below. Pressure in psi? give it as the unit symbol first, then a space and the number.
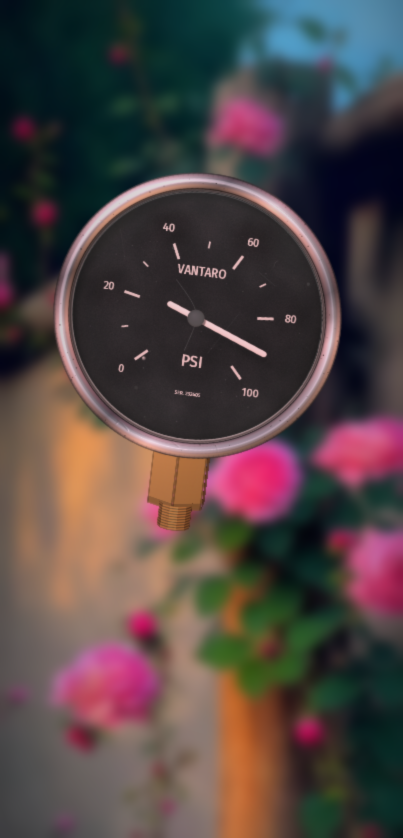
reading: psi 90
